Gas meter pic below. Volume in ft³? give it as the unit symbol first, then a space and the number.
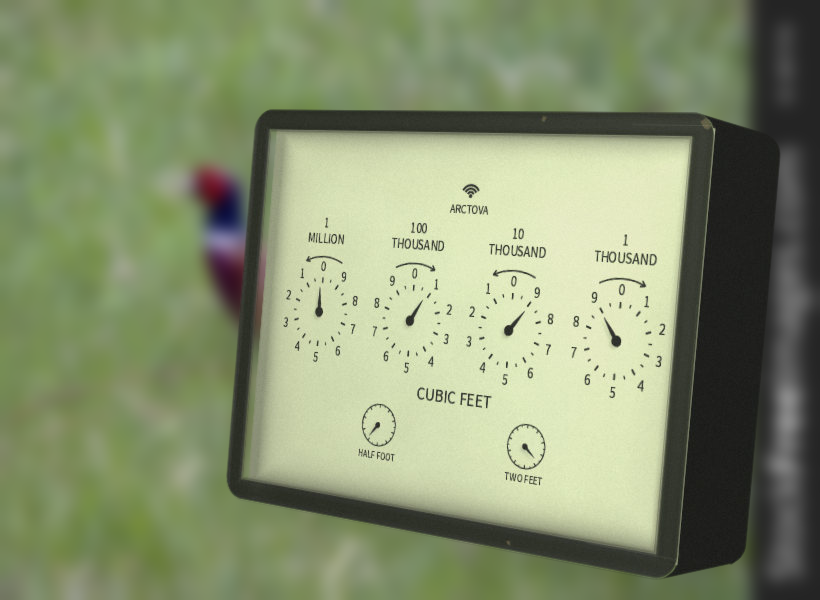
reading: ft³ 8900
